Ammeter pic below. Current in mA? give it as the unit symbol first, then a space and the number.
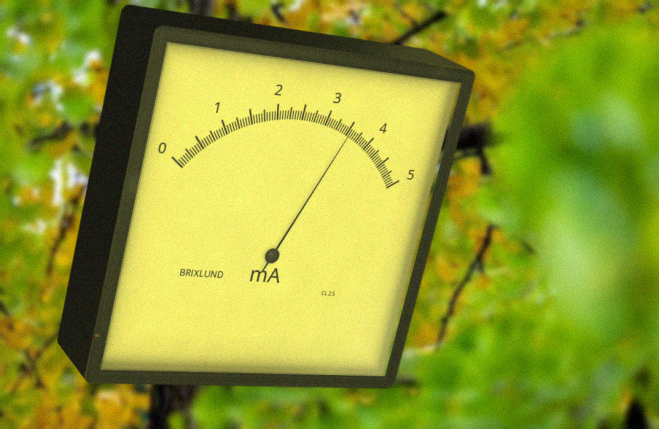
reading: mA 3.5
